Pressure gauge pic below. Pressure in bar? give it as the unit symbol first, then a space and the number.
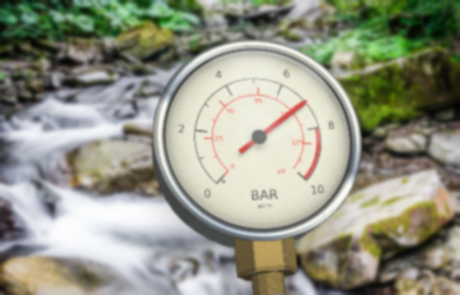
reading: bar 7
